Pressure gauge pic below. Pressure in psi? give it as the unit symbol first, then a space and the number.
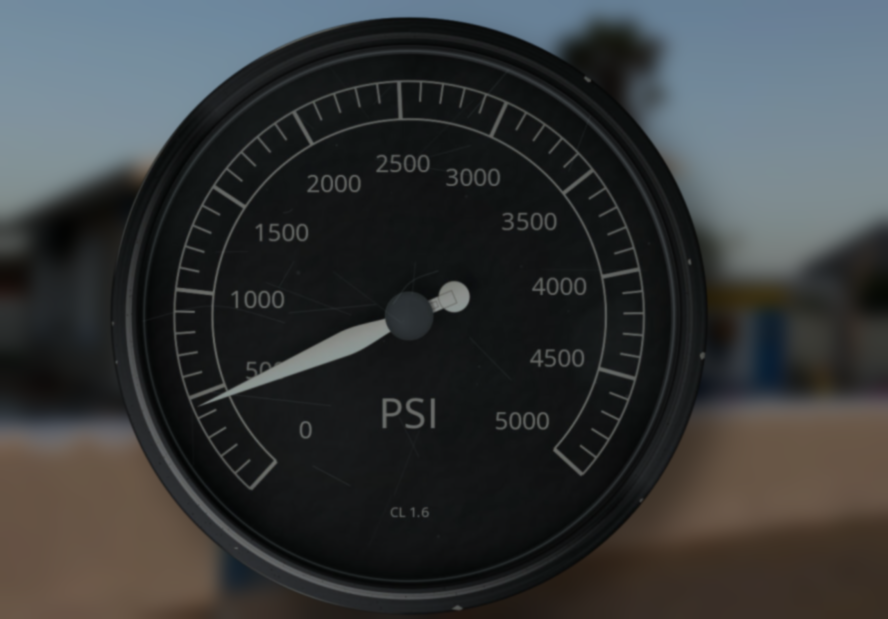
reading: psi 450
